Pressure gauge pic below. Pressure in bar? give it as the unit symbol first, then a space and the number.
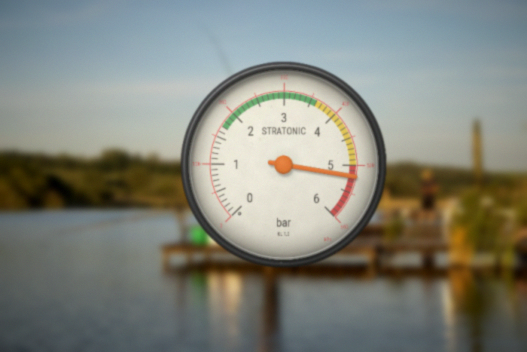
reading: bar 5.2
